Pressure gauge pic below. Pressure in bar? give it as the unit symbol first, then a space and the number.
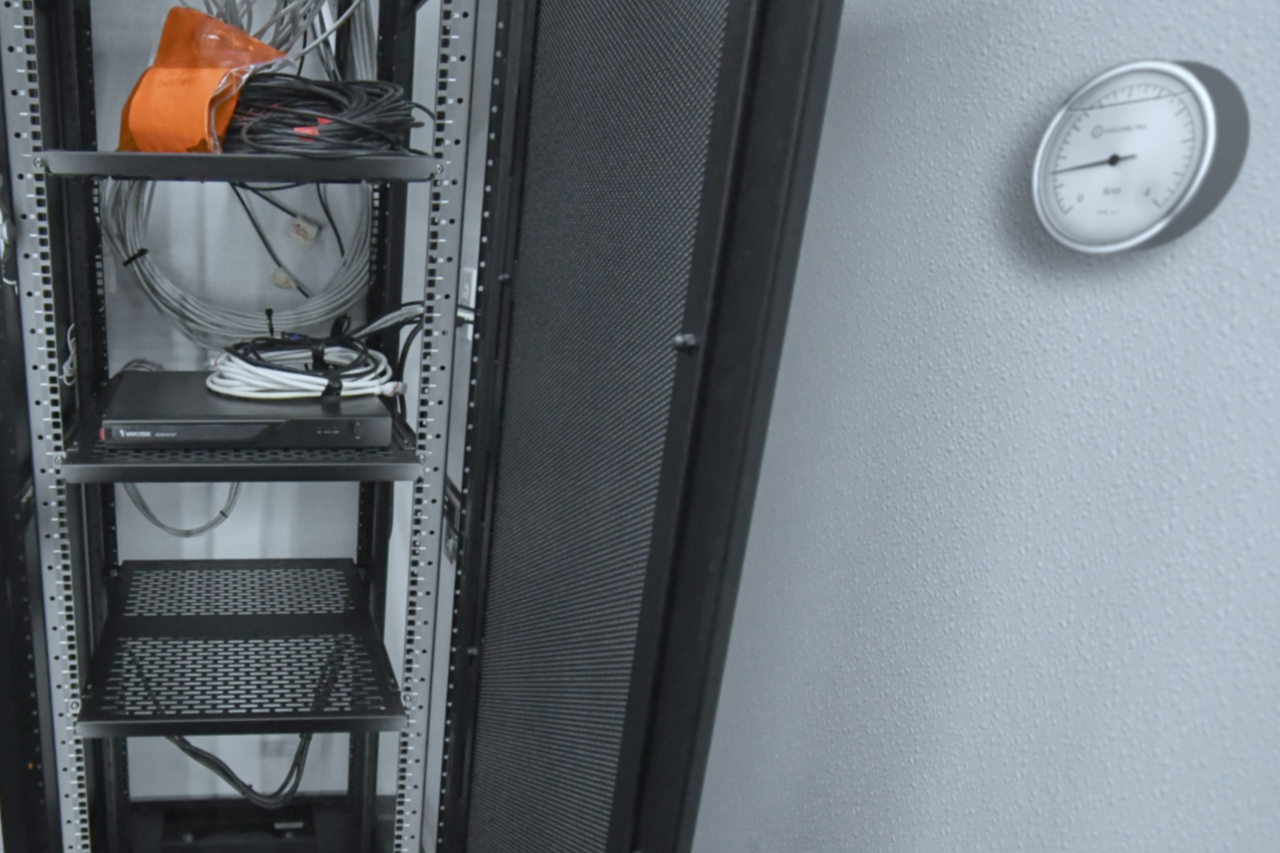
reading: bar 0.6
